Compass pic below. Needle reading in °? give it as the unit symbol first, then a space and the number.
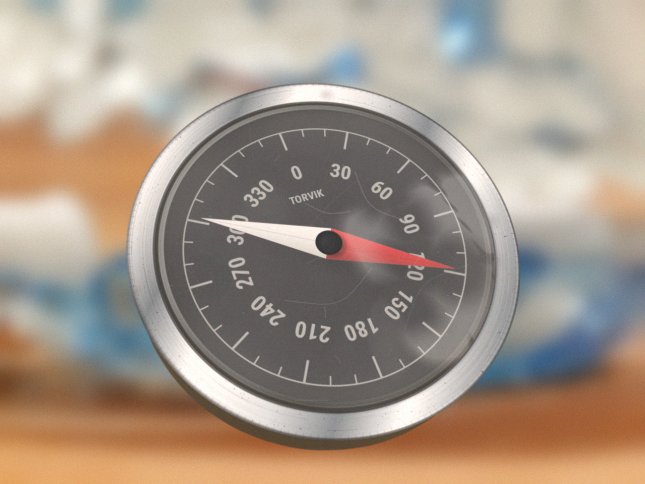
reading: ° 120
